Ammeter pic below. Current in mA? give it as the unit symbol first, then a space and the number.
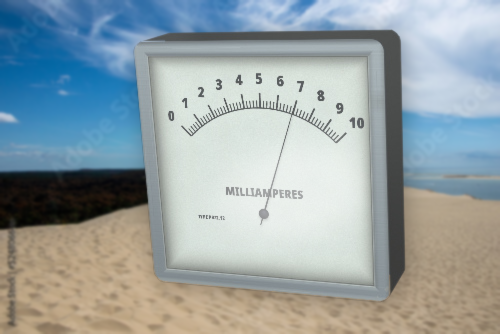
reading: mA 7
